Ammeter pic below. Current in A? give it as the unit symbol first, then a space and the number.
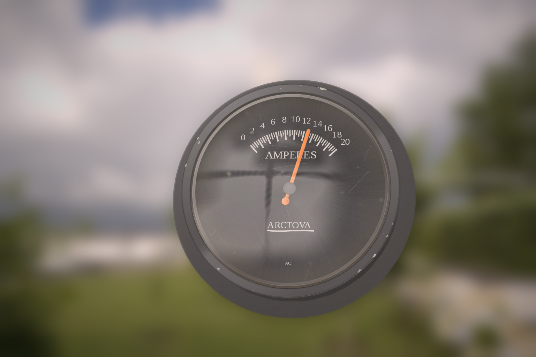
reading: A 13
